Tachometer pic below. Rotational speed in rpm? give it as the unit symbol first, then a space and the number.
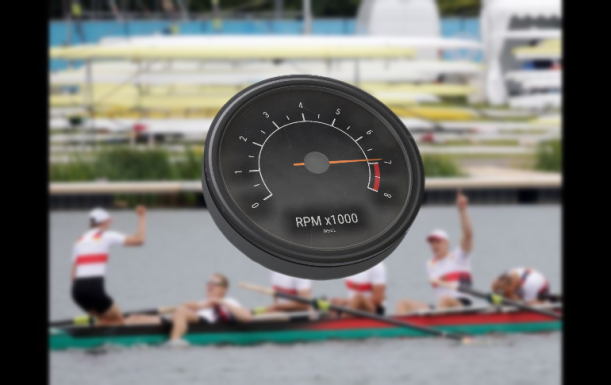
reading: rpm 7000
